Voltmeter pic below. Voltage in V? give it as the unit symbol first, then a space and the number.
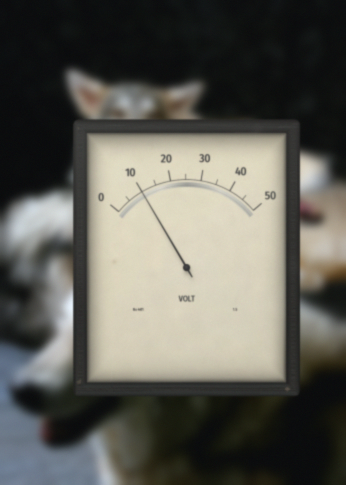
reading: V 10
